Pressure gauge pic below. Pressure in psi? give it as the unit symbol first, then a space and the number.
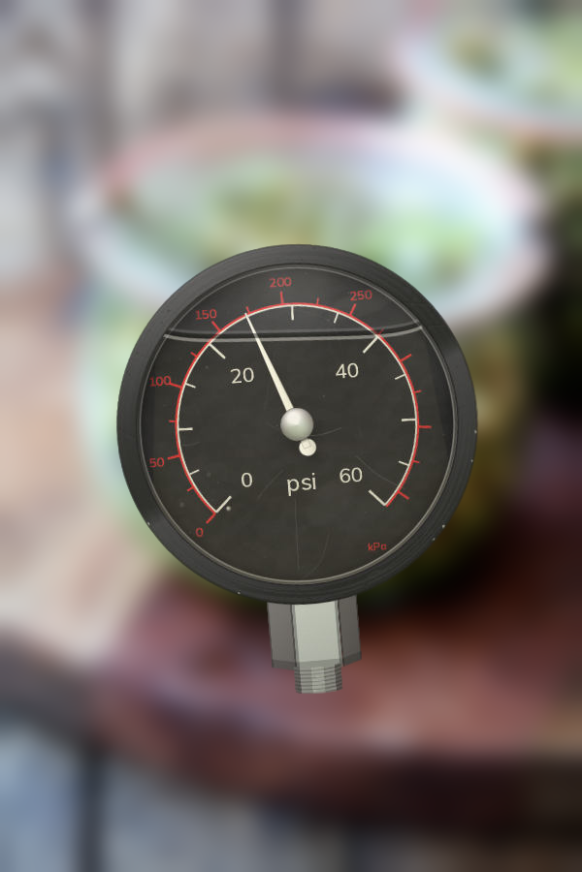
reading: psi 25
